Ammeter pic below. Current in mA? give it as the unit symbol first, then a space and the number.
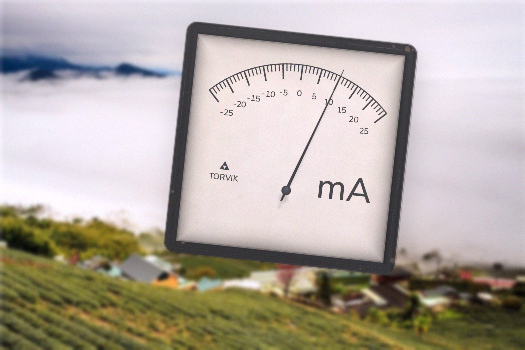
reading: mA 10
